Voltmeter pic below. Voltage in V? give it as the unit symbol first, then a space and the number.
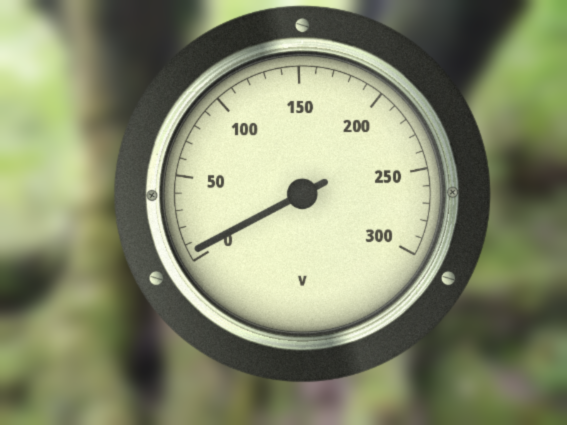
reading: V 5
